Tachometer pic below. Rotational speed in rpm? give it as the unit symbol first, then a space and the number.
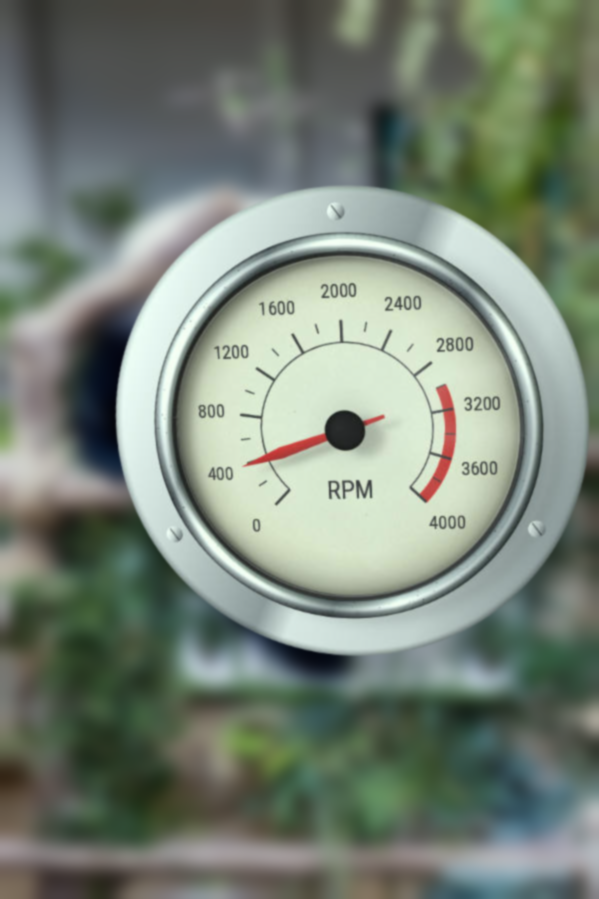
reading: rpm 400
